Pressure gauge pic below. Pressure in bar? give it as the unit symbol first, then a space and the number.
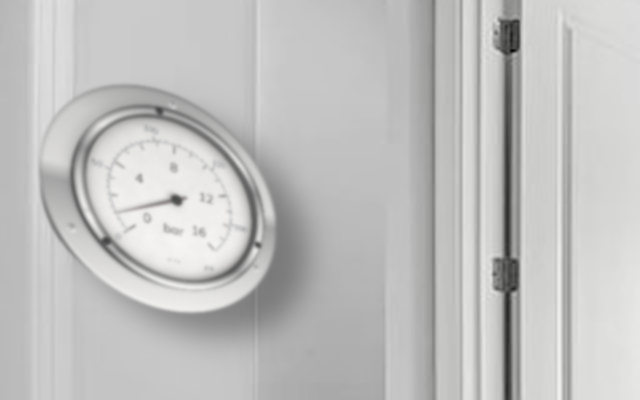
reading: bar 1
